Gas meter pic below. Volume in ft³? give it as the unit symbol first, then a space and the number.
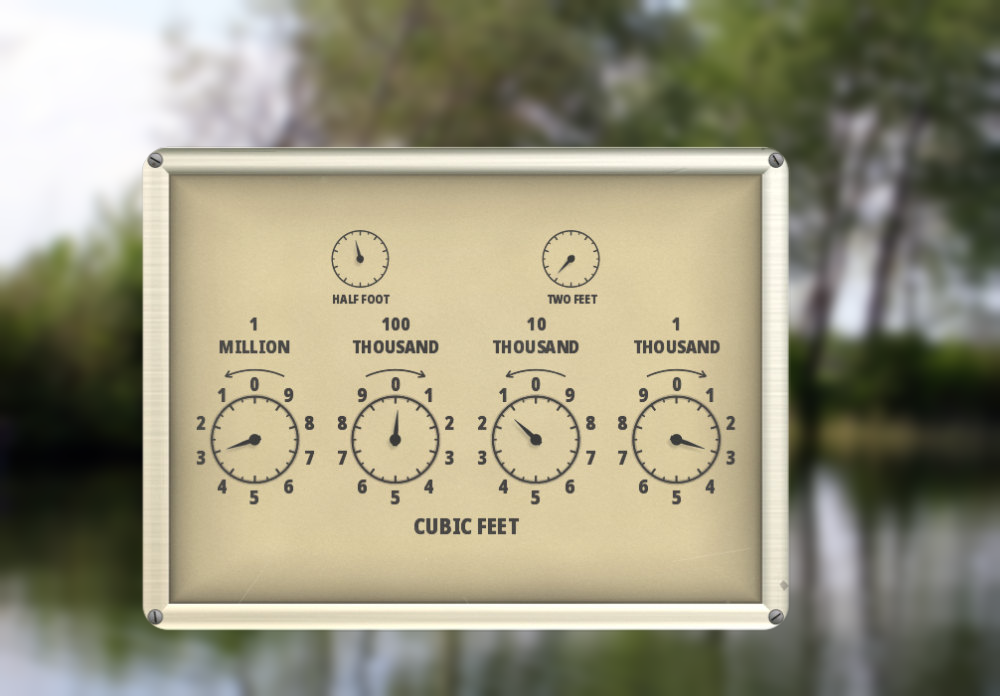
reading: ft³ 301300
